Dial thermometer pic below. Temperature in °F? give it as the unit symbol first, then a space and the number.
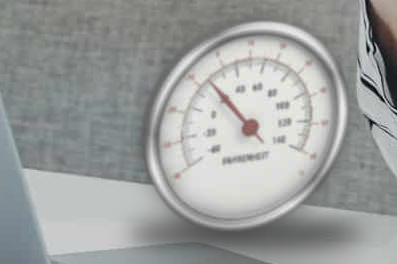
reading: °F 20
